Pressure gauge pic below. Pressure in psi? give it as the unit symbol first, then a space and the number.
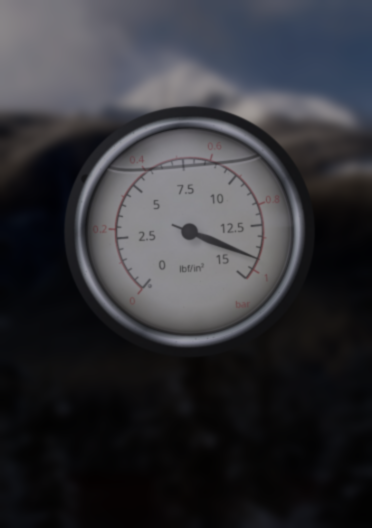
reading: psi 14
